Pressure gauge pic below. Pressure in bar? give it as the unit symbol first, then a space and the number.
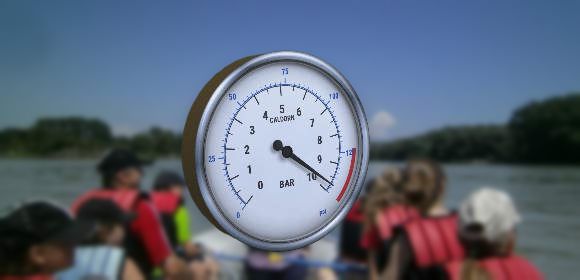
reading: bar 9.75
